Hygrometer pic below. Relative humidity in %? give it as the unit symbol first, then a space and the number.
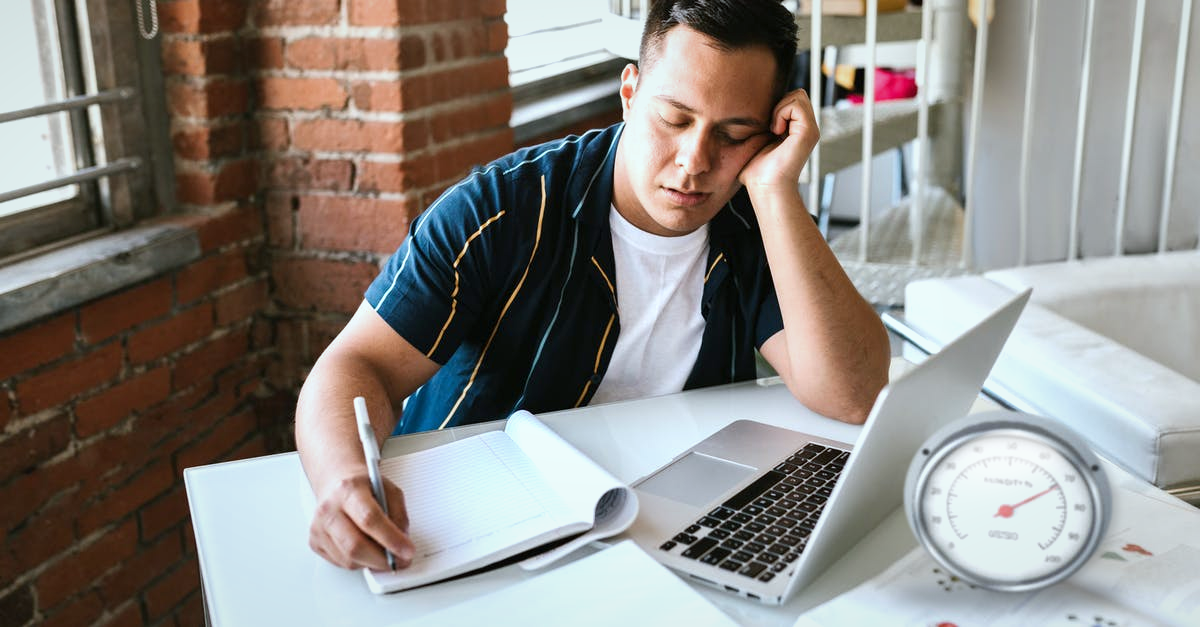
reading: % 70
